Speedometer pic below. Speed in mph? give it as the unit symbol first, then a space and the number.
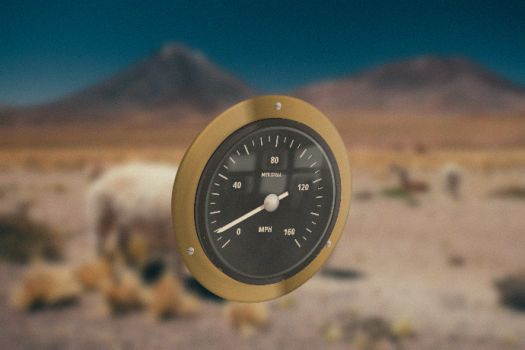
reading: mph 10
